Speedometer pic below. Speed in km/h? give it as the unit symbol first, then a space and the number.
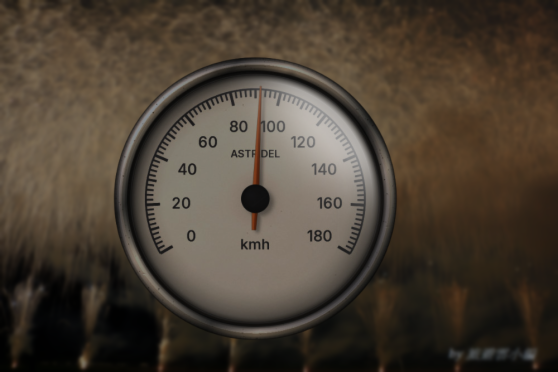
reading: km/h 92
